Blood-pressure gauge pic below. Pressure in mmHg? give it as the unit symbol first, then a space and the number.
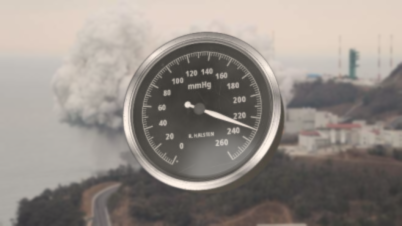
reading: mmHg 230
